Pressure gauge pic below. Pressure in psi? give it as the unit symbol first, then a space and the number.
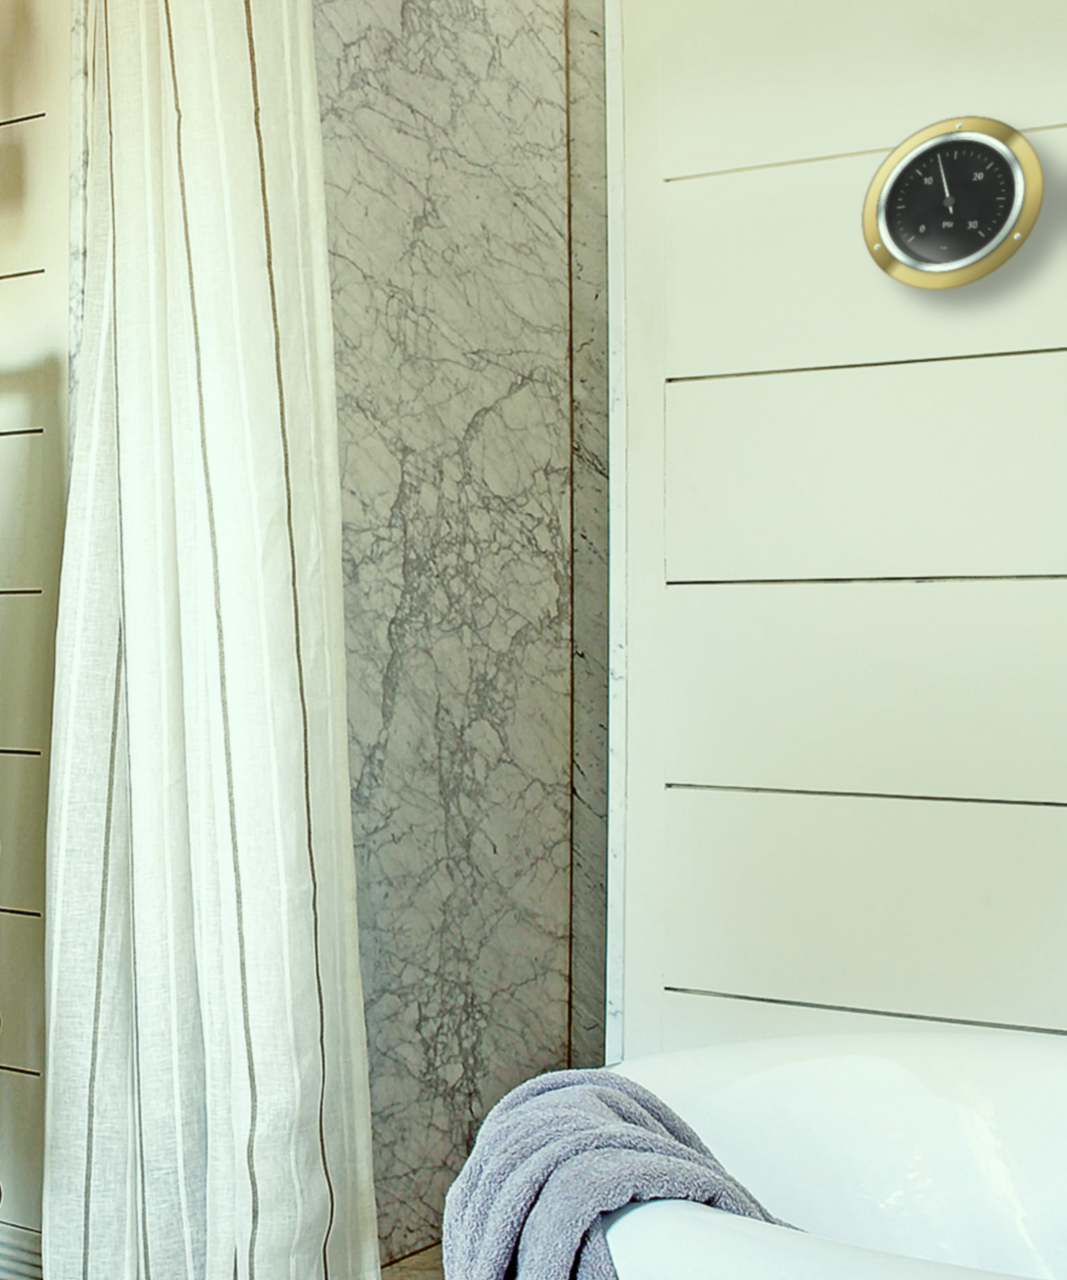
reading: psi 13
